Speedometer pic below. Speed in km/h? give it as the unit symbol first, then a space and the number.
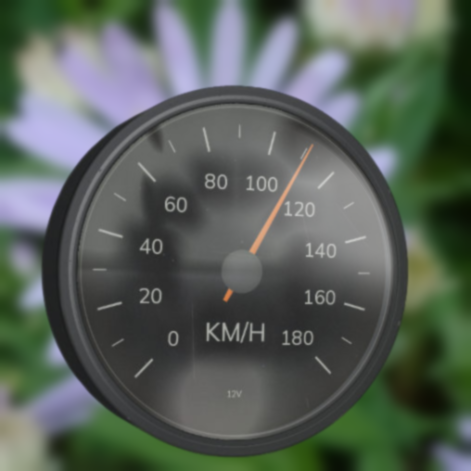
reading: km/h 110
